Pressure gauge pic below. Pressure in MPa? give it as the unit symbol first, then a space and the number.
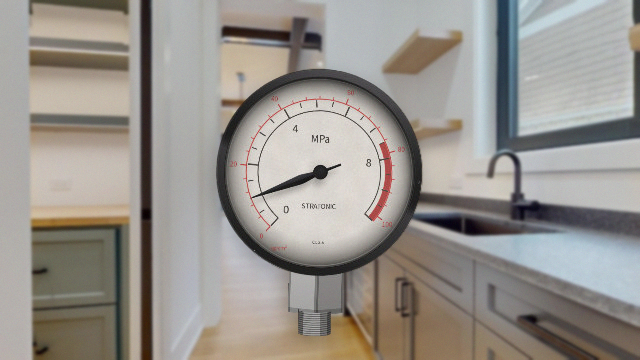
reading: MPa 1
